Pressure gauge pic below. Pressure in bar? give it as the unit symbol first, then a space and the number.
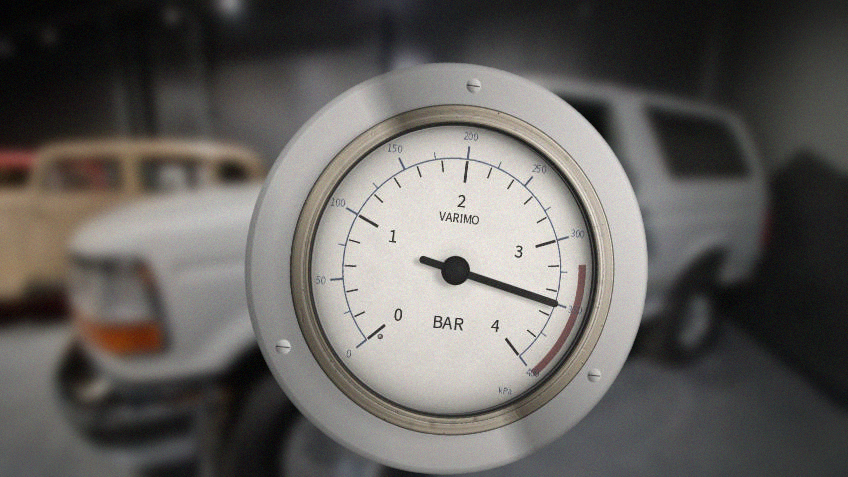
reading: bar 3.5
